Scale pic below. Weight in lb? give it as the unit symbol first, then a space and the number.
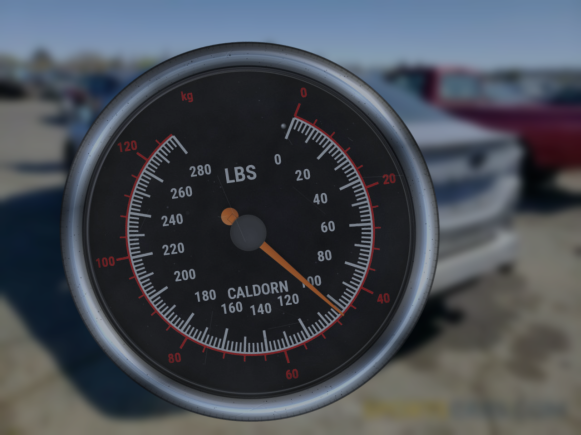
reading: lb 102
